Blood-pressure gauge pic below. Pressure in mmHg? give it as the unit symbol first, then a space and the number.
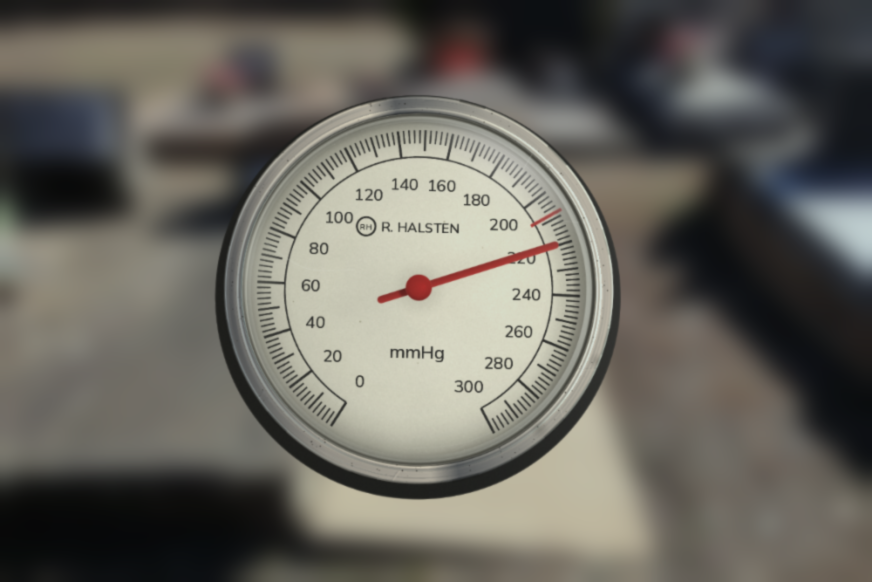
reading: mmHg 220
